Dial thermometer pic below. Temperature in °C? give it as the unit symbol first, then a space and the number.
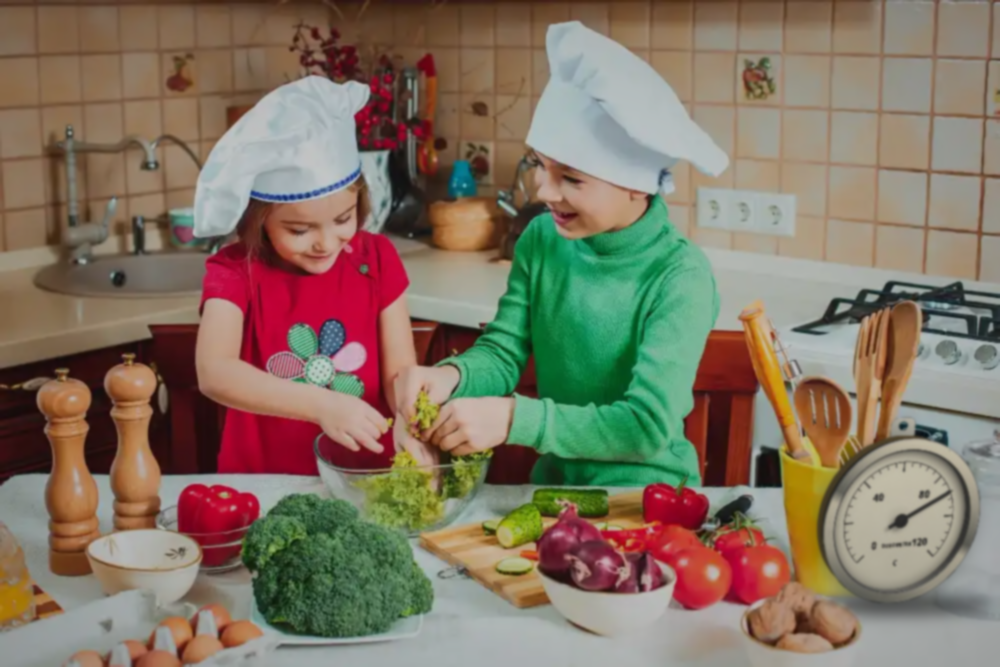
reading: °C 88
